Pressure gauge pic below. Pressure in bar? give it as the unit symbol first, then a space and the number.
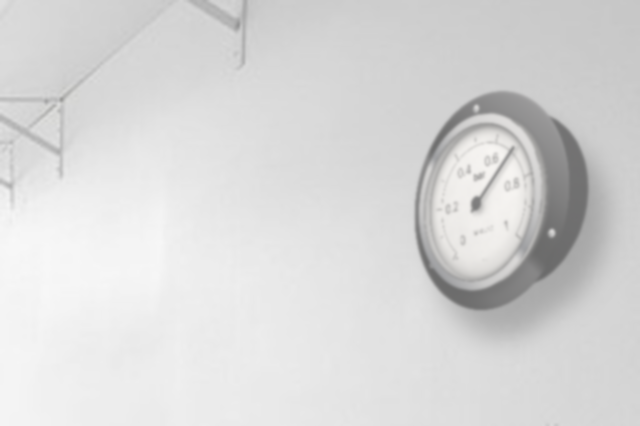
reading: bar 0.7
